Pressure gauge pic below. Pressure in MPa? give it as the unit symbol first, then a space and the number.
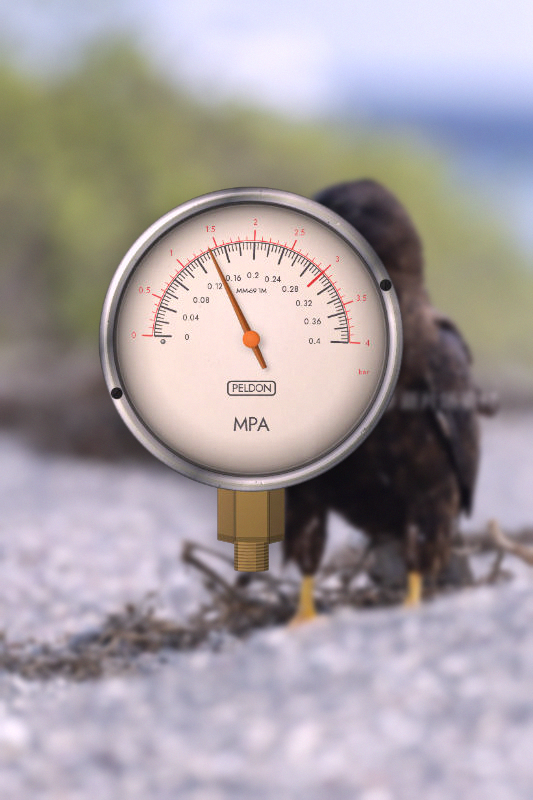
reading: MPa 0.14
